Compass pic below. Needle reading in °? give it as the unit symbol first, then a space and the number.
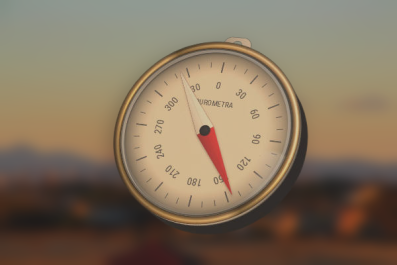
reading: ° 145
